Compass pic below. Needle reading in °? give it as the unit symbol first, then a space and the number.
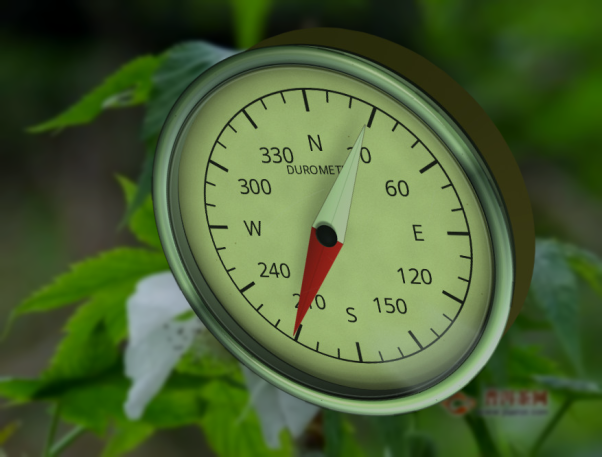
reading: ° 210
